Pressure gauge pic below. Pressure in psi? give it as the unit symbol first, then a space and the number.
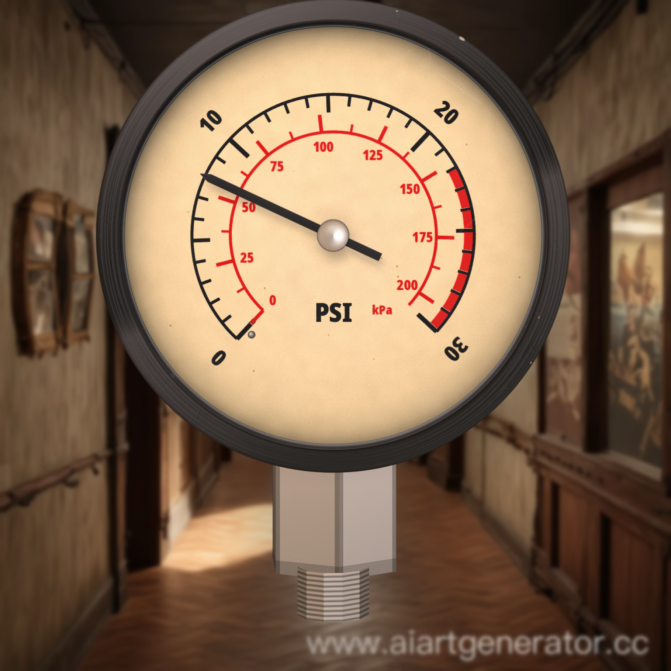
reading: psi 8
